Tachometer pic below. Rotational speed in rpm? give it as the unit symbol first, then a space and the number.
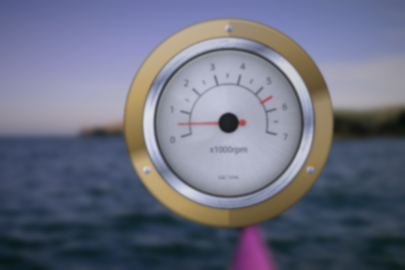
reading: rpm 500
